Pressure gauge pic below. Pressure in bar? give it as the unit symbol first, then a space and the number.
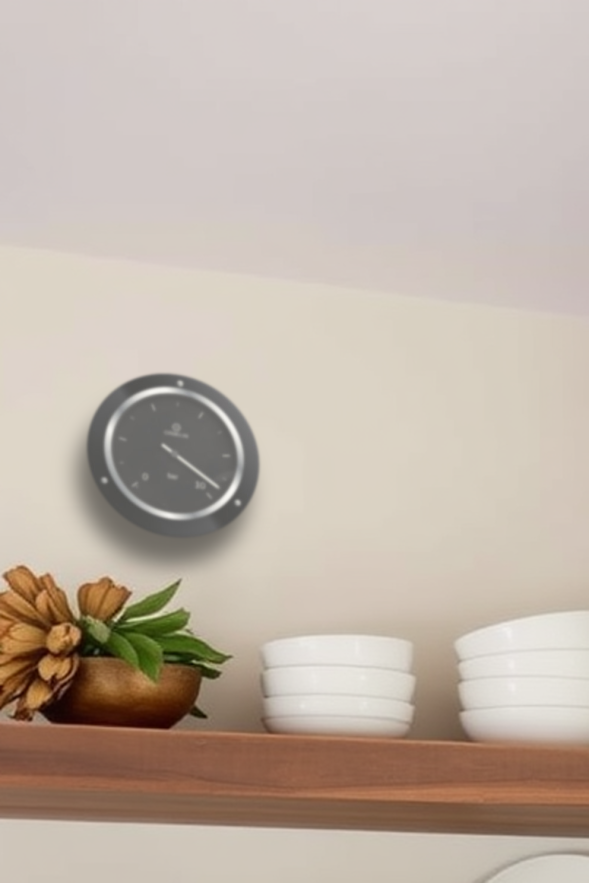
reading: bar 9.5
